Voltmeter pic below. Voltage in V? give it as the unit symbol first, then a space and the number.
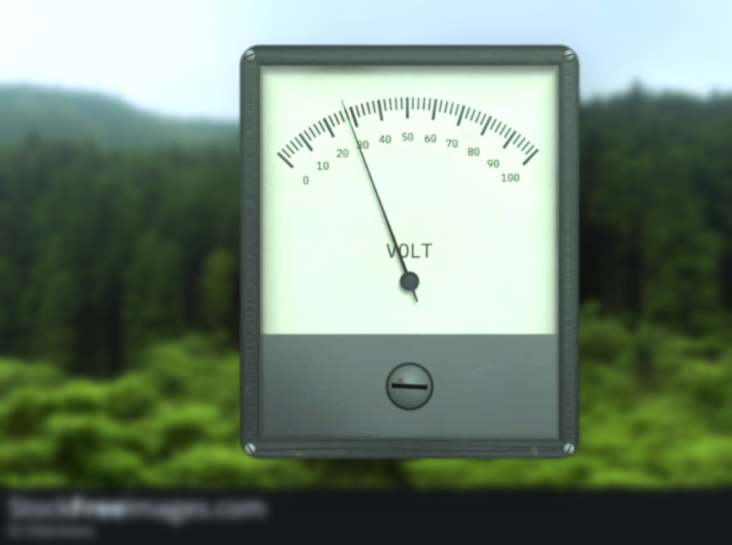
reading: V 28
